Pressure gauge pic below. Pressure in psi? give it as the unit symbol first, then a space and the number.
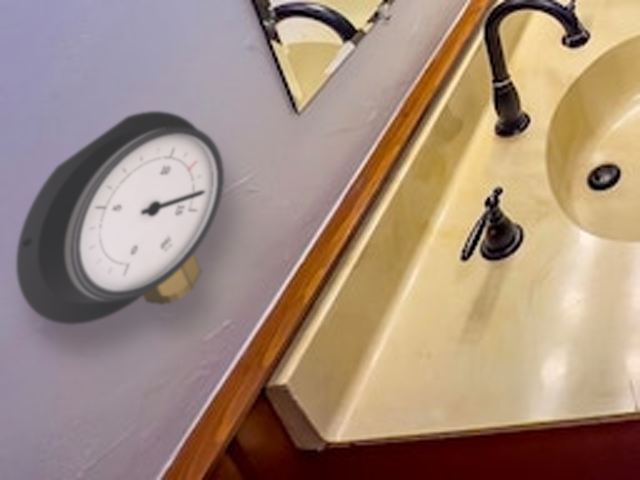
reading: psi 14
